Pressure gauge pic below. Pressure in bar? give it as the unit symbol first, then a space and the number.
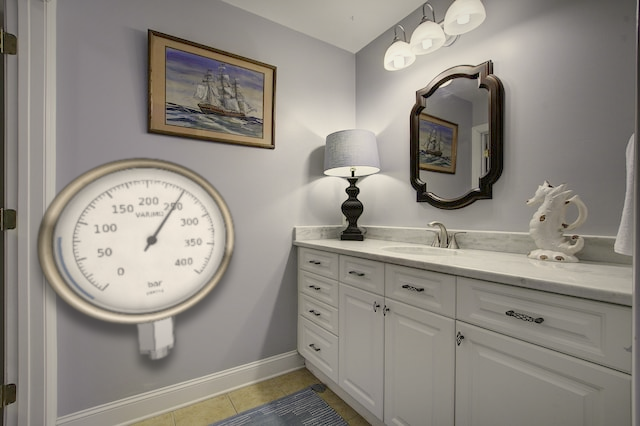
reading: bar 250
